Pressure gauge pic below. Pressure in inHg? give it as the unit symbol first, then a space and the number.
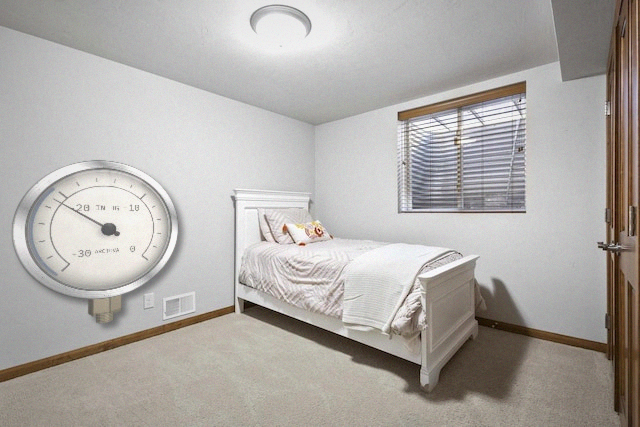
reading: inHg -21
